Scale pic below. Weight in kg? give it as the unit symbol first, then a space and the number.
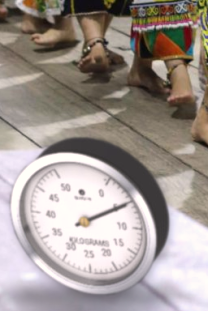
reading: kg 5
